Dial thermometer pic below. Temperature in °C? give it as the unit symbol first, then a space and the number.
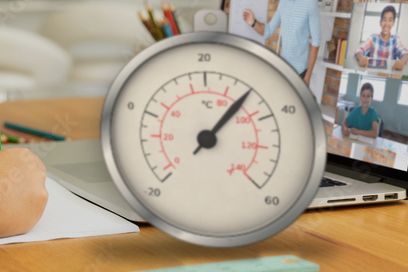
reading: °C 32
